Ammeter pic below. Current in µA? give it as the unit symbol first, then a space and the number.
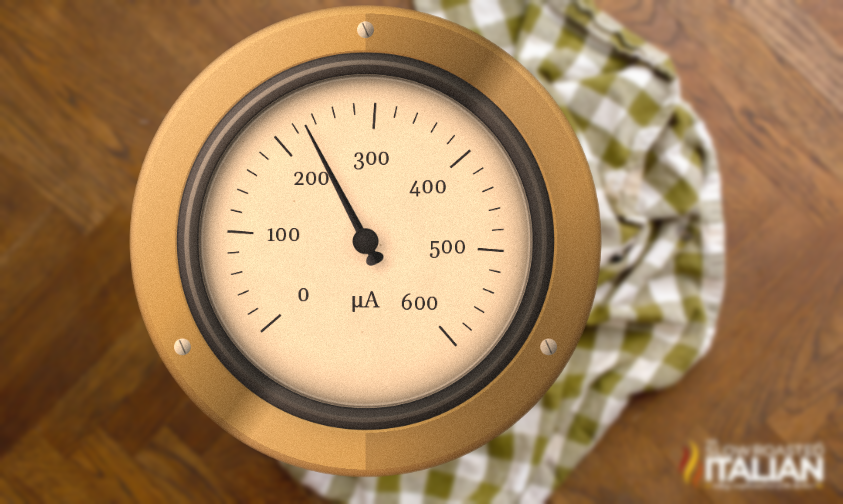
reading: µA 230
